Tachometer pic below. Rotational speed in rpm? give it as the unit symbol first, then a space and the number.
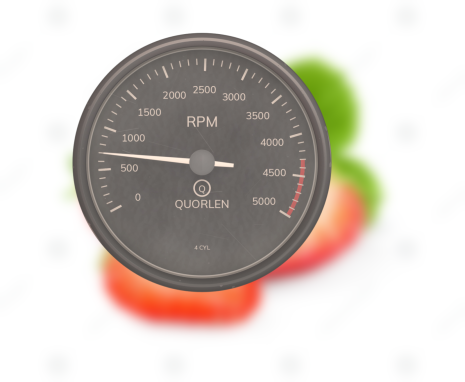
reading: rpm 700
